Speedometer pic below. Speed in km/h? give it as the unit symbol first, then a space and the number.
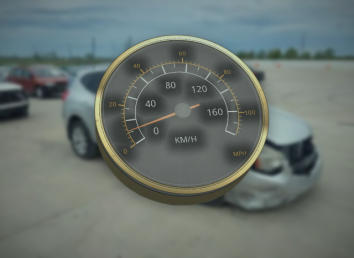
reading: km/h 10
